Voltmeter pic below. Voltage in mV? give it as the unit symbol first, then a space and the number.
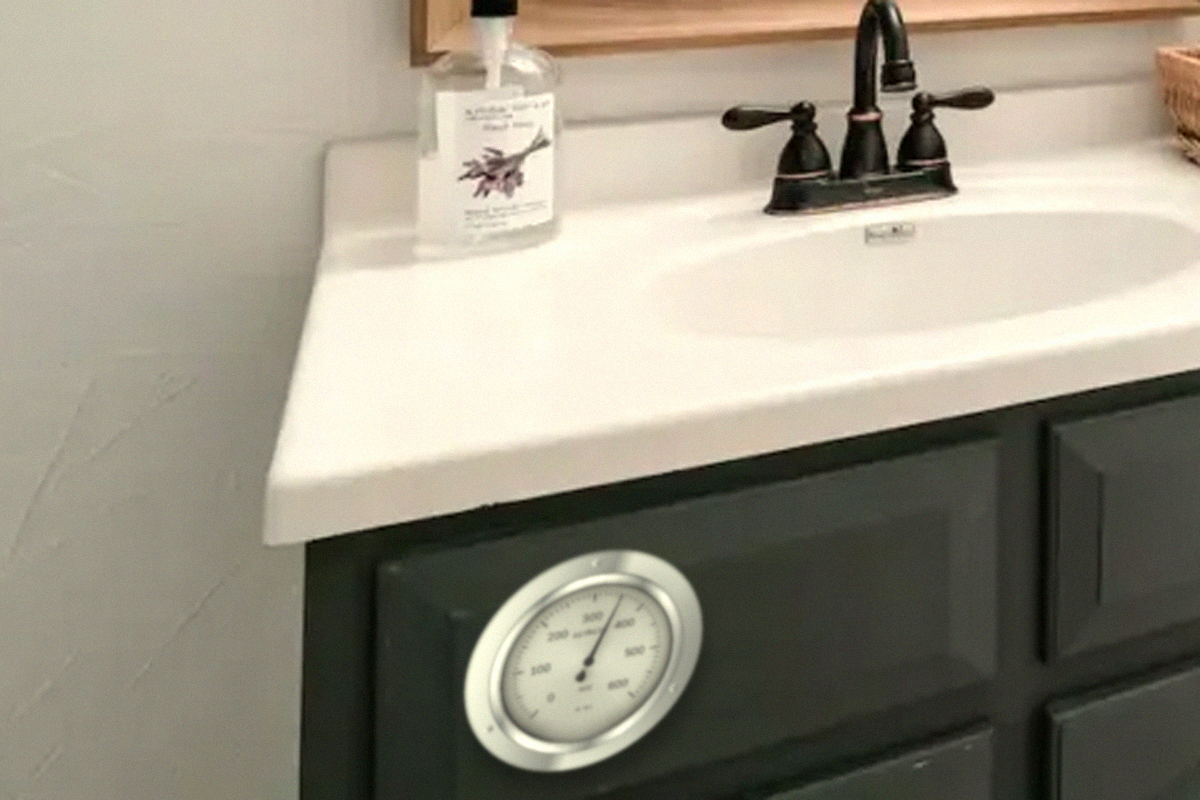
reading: mV 350
